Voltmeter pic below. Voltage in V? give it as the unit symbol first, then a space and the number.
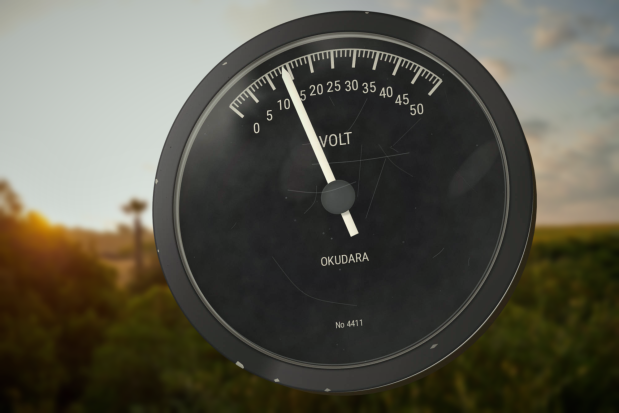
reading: V 14
